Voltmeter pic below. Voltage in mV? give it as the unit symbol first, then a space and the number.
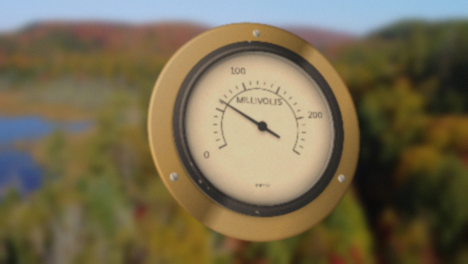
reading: mV 60
